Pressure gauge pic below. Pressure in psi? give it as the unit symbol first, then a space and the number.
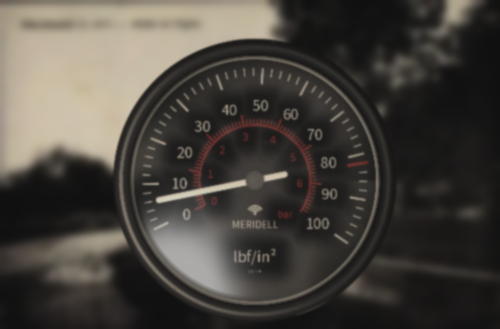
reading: psi 6
